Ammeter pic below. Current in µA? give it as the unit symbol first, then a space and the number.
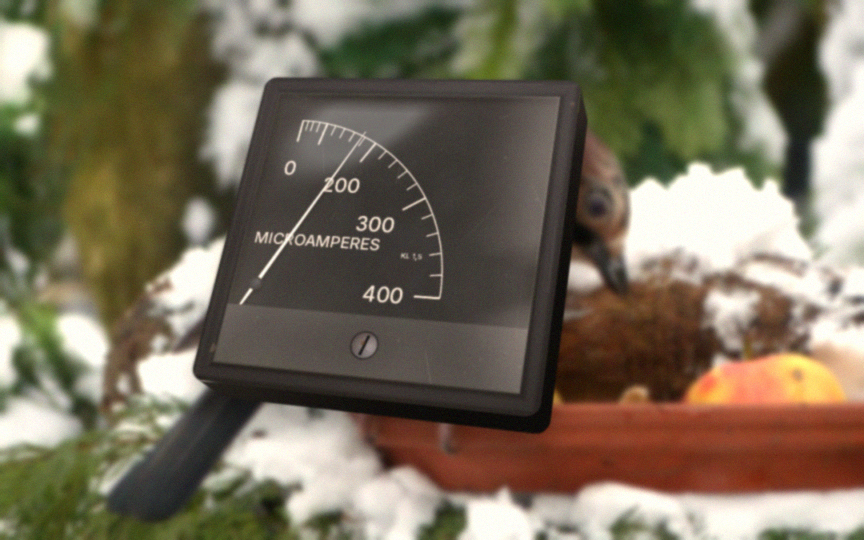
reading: µA 180
